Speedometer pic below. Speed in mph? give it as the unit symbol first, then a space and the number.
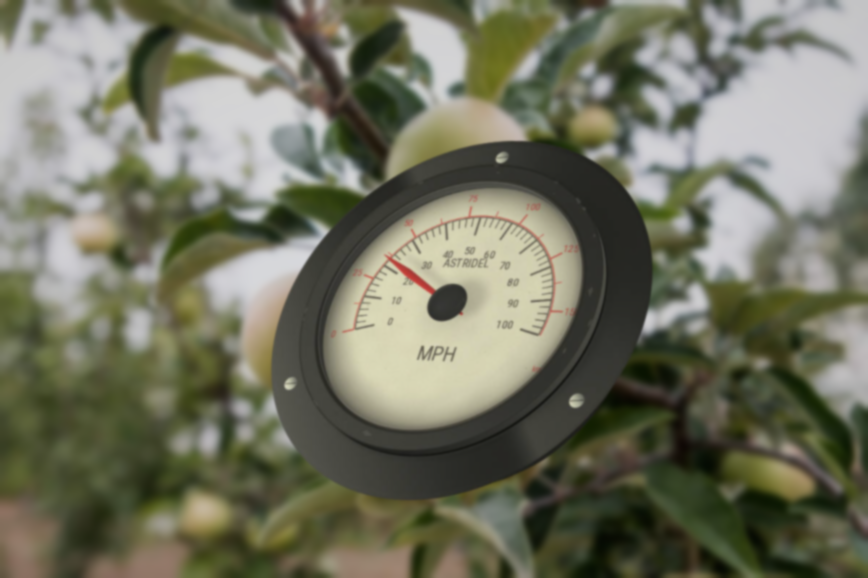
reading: mph 22
